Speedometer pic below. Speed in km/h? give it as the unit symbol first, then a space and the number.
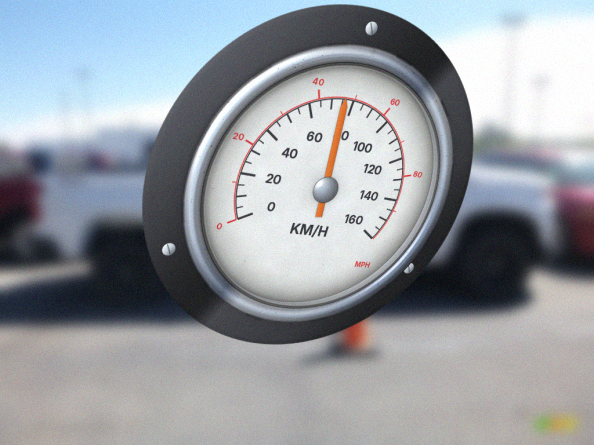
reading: km/h 75
